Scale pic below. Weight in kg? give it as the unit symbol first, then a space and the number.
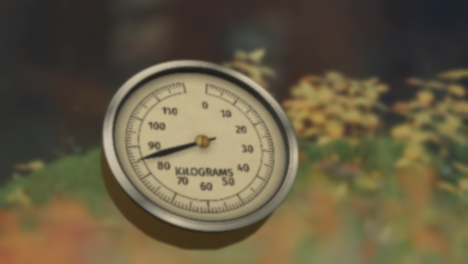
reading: kg 85
